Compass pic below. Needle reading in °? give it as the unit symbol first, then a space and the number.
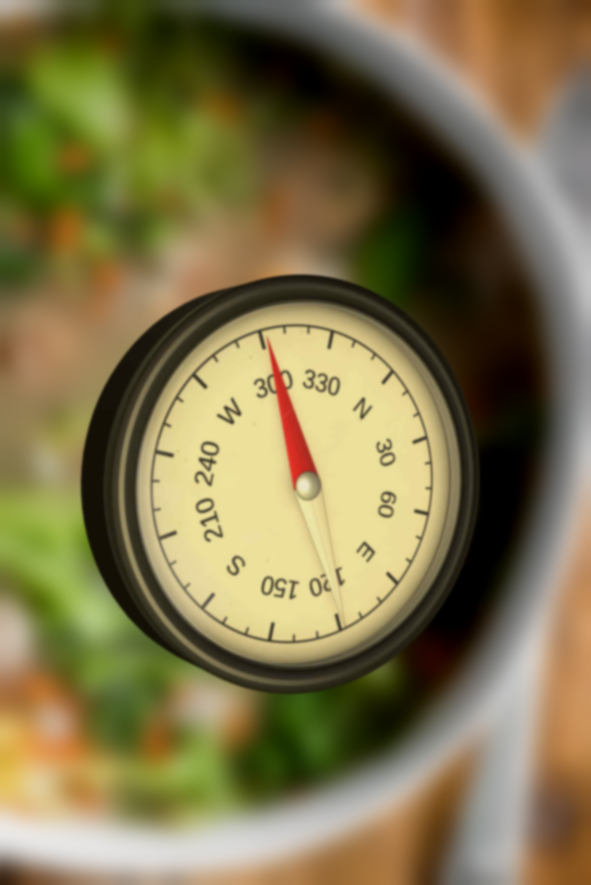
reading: ° 300
